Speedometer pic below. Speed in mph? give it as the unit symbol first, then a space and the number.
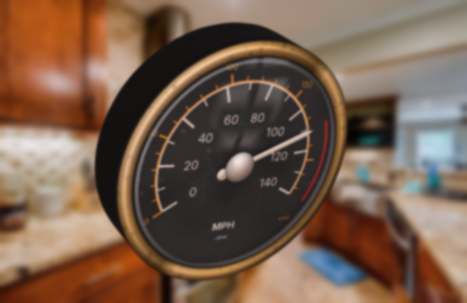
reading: mph 110
